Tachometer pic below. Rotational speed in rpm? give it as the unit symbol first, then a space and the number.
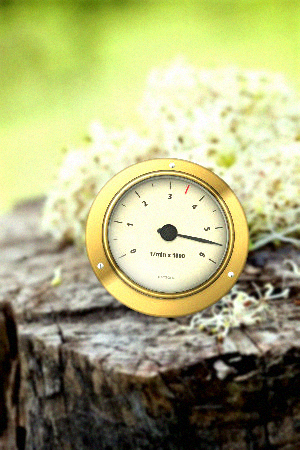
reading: rpm 5500
